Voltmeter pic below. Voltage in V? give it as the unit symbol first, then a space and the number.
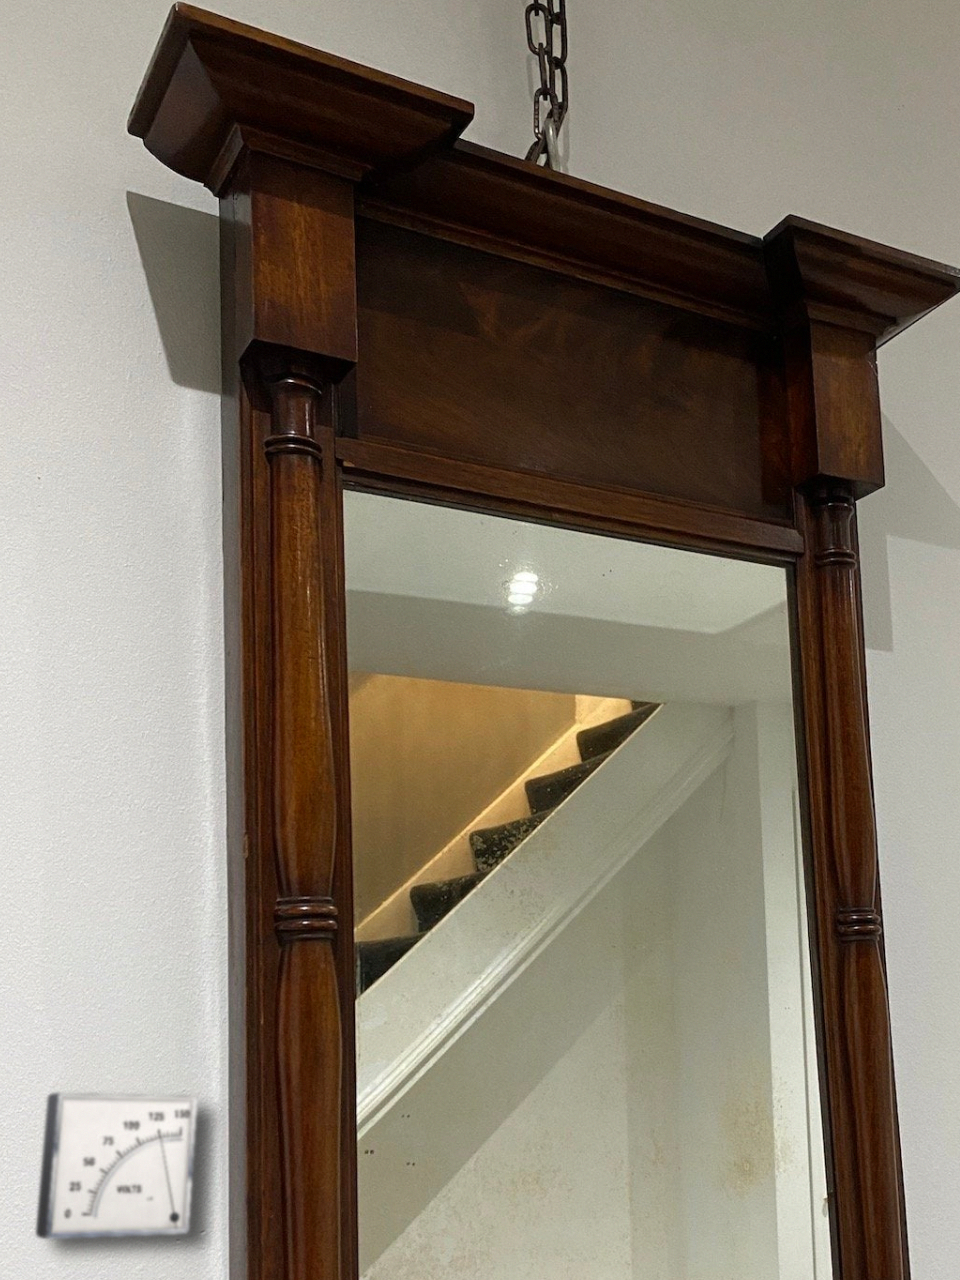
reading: V 125
